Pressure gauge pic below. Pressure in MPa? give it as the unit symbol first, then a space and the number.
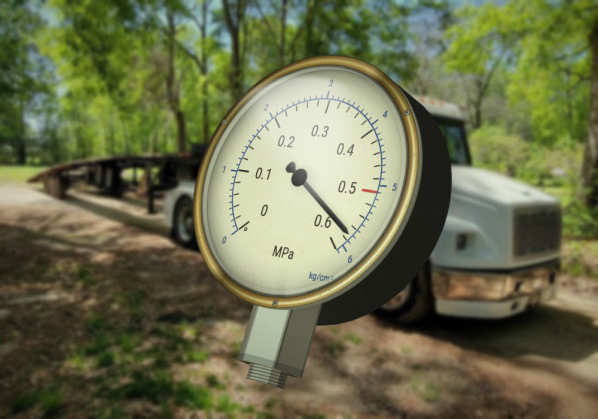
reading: MPa 0.57
